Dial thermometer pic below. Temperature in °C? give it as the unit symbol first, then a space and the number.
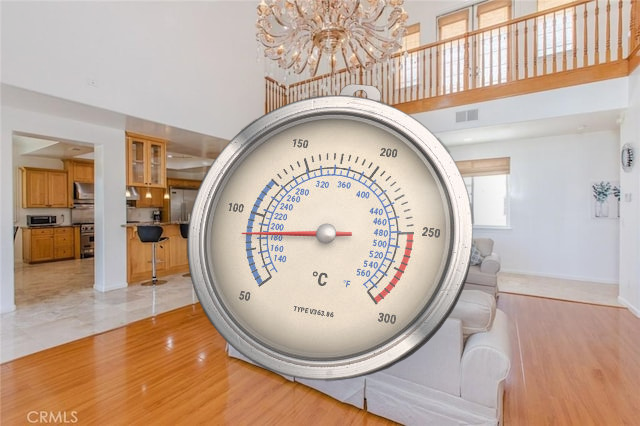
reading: °C 85
